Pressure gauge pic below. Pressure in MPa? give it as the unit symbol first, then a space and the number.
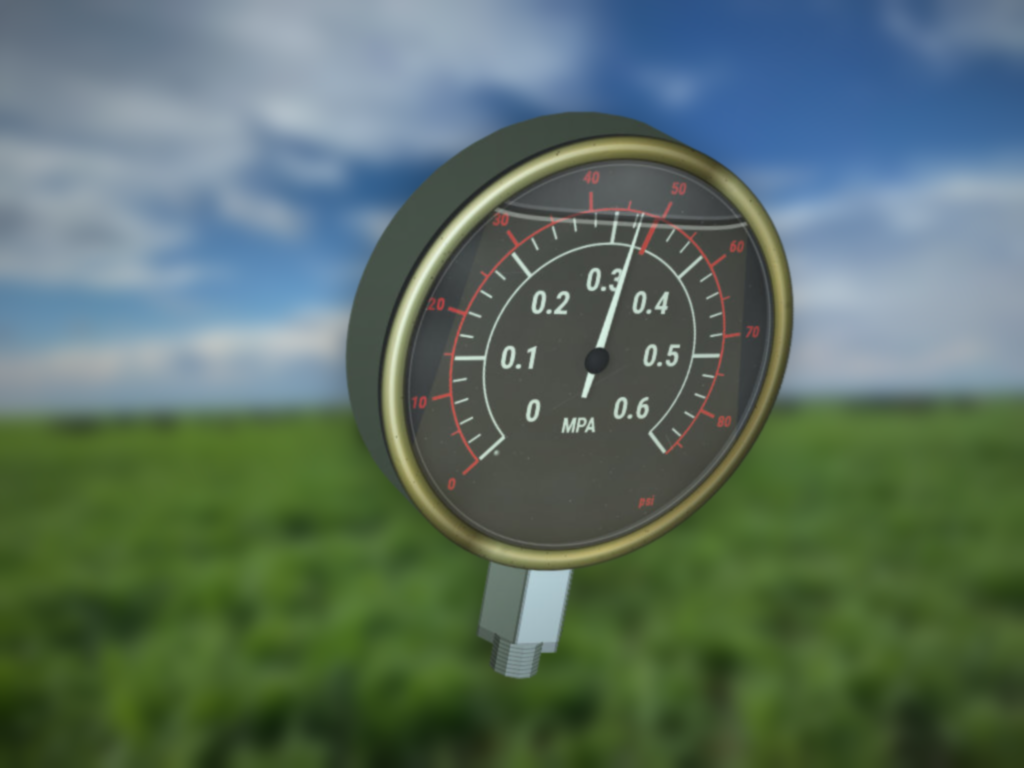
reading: MPa 0.32
